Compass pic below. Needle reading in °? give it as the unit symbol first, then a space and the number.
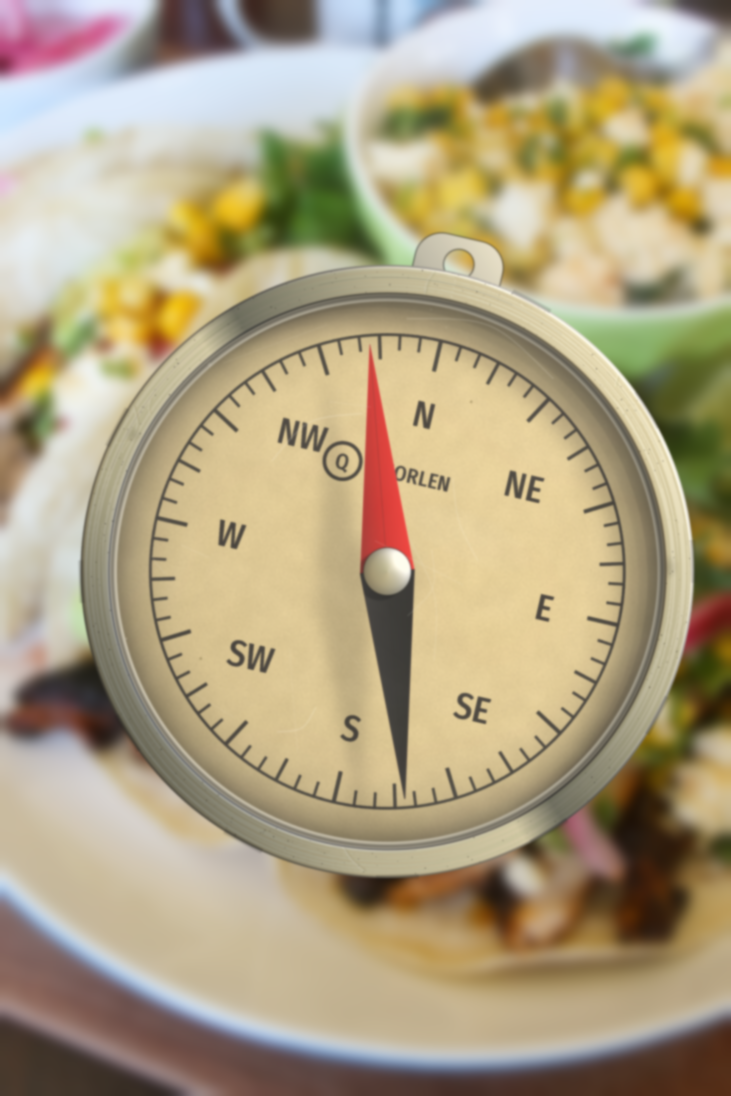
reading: ° 342.5
